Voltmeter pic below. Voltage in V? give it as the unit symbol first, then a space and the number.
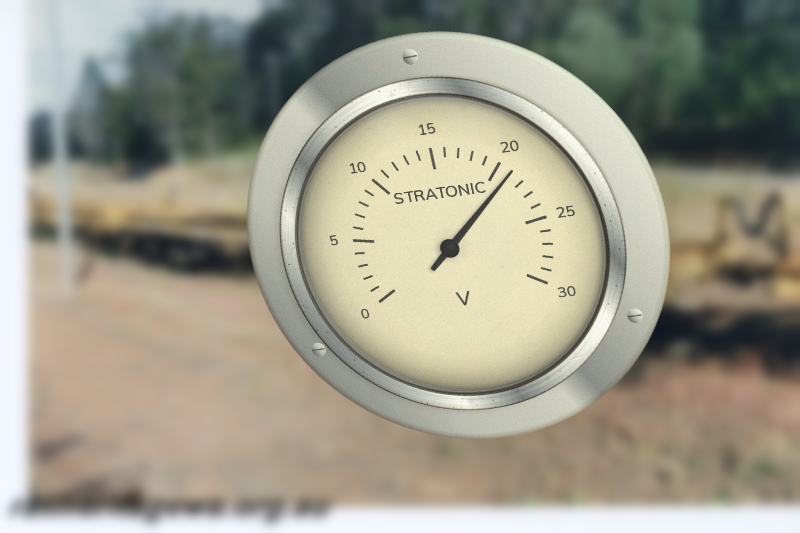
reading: V 21
